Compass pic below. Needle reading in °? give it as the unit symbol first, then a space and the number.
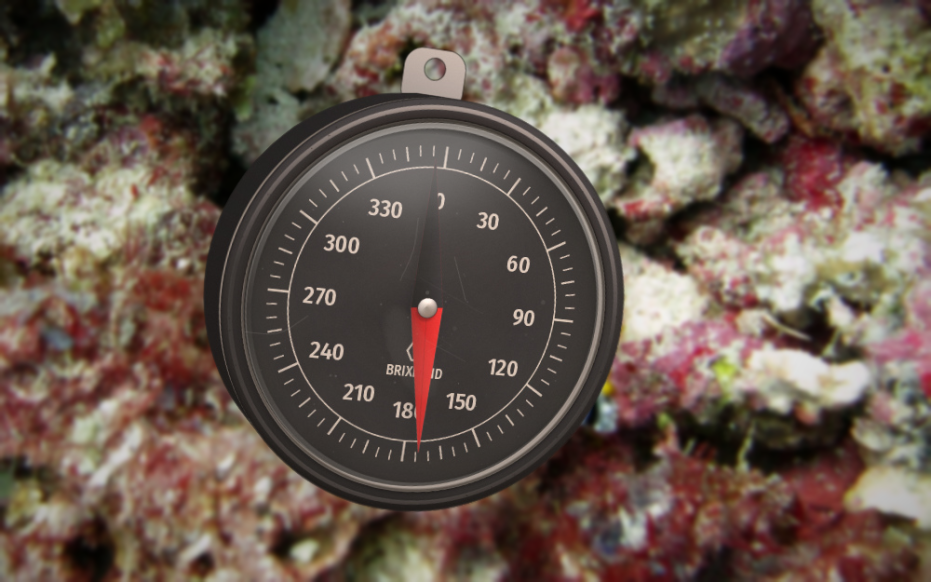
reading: ° 175
